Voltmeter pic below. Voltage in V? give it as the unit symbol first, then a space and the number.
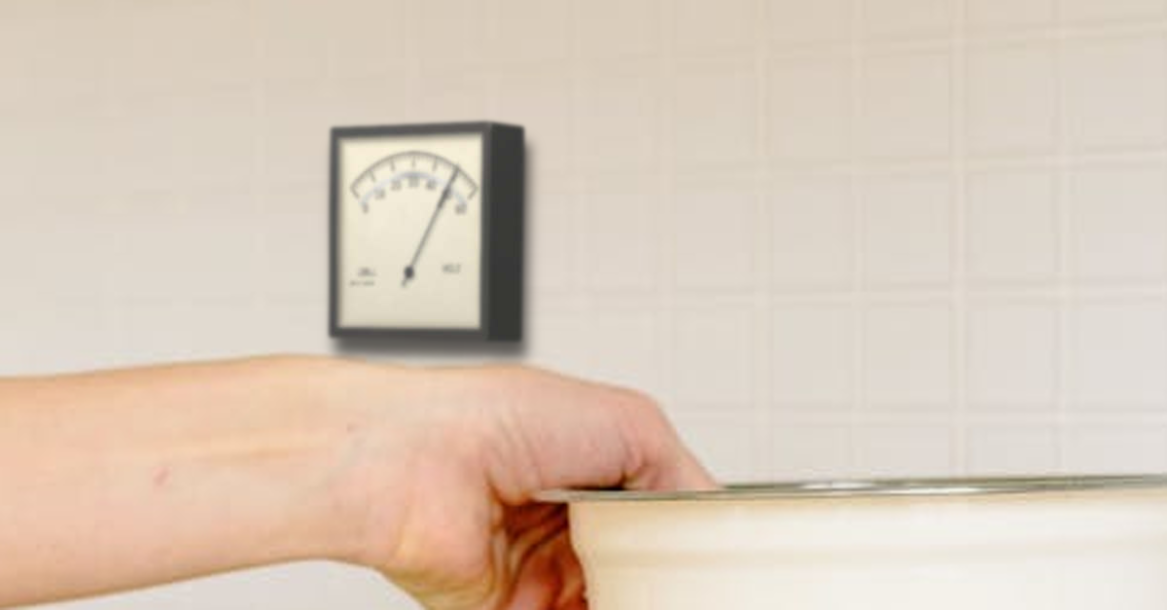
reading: V 50
